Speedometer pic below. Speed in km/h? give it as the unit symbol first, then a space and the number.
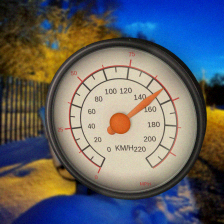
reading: km/h 150
